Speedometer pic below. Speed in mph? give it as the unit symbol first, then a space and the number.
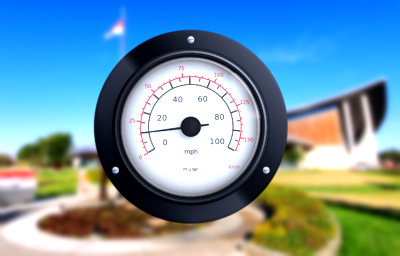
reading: mph 10
